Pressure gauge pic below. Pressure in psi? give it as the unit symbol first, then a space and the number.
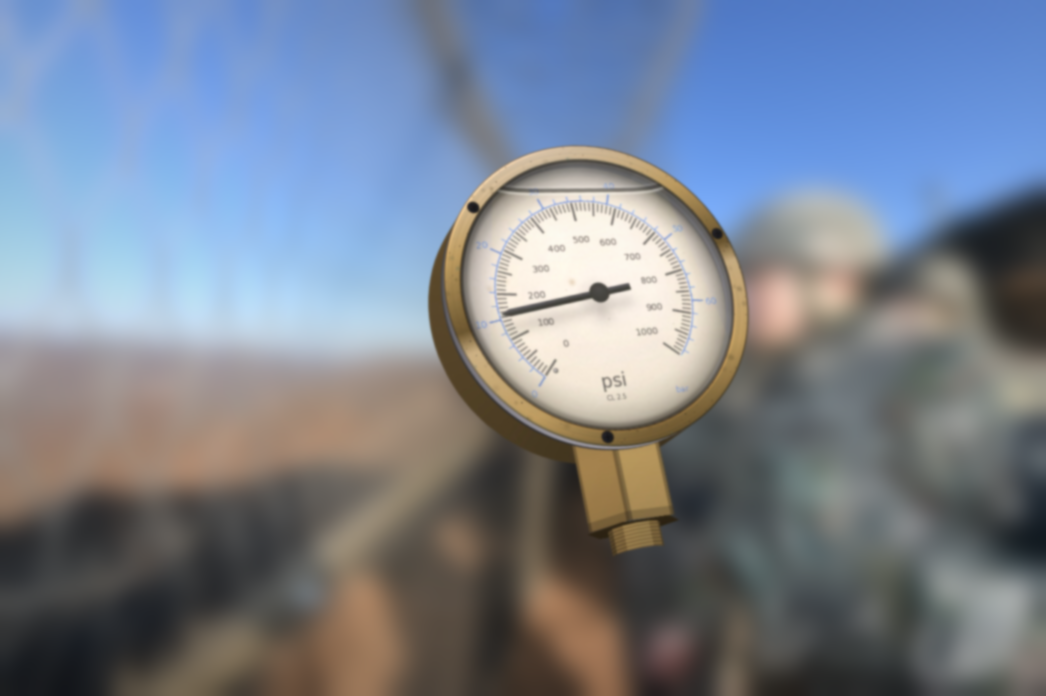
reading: psi 150
